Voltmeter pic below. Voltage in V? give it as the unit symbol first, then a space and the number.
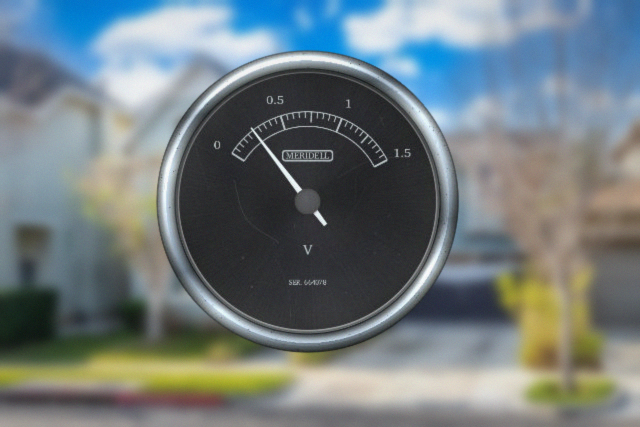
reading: V 0.25
